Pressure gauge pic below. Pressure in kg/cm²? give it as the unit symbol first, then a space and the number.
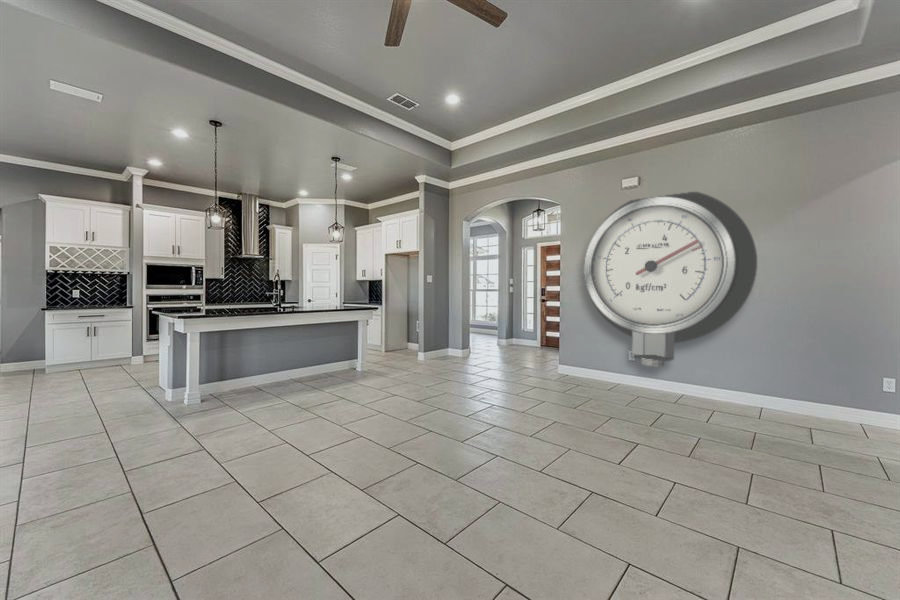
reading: kg/cm² 5
